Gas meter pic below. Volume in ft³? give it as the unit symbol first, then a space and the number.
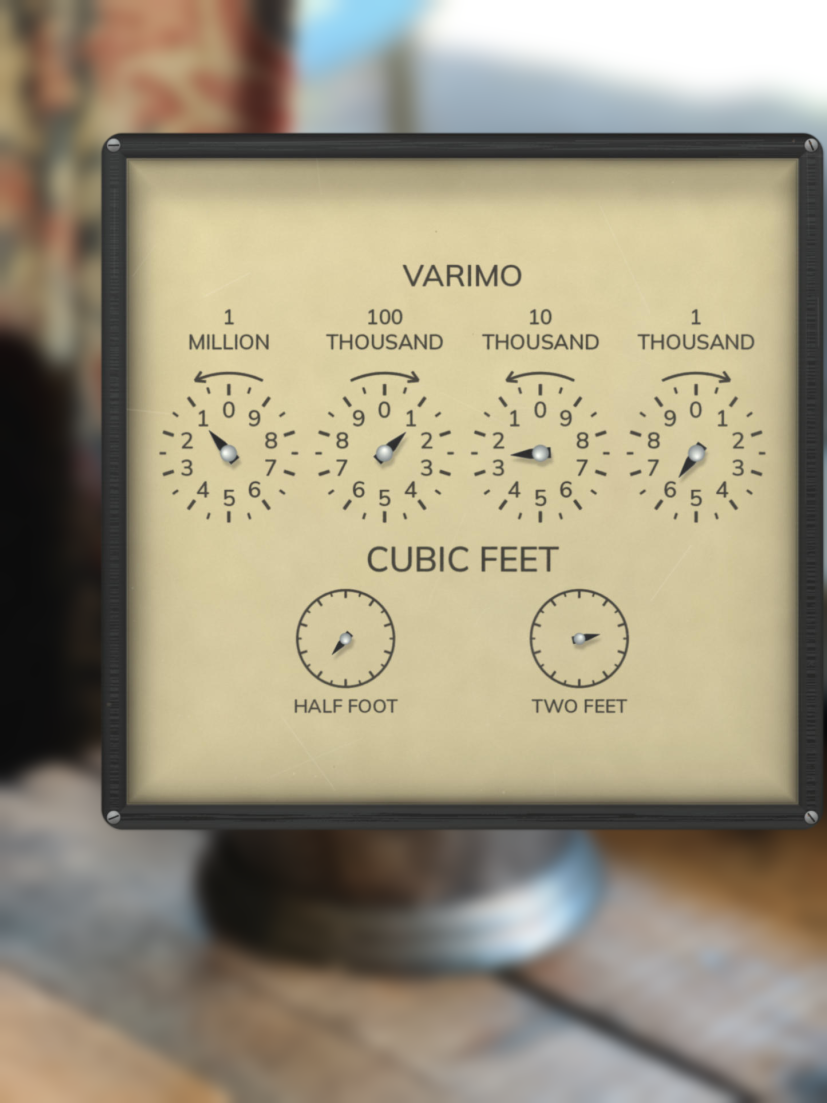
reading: ft³ 112600
